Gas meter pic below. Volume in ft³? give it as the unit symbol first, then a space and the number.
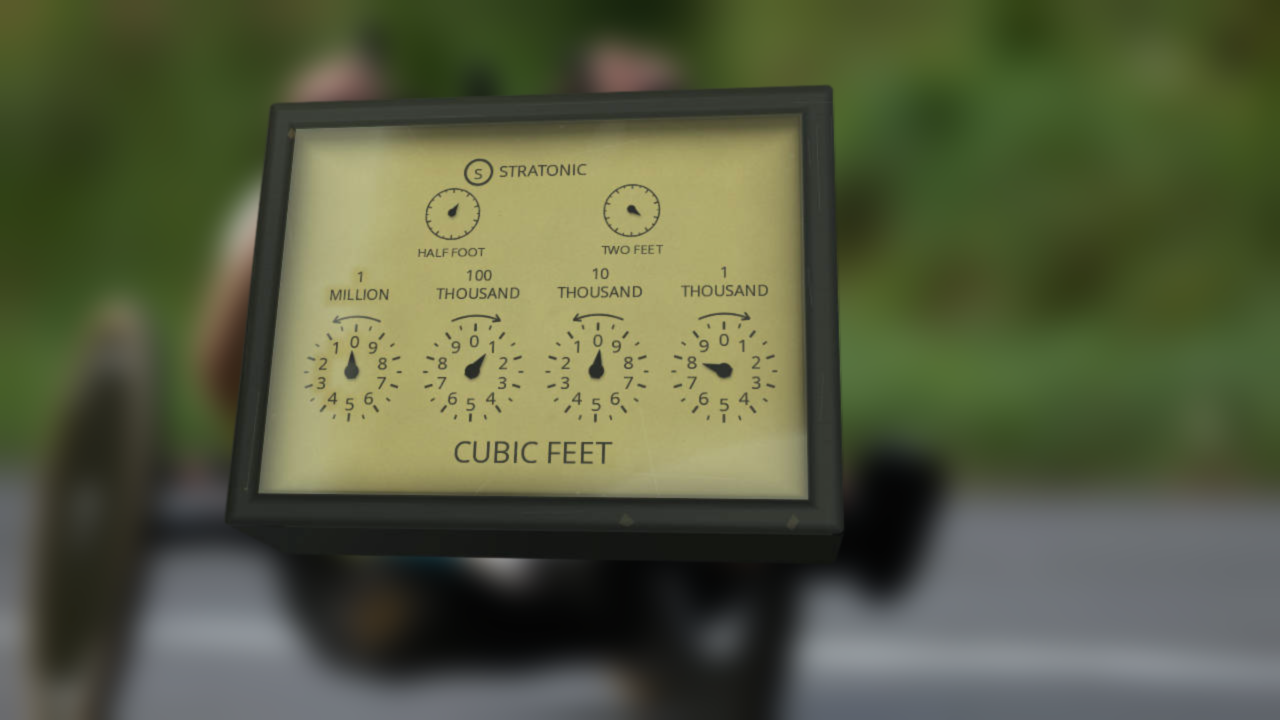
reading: ft³ 9800
